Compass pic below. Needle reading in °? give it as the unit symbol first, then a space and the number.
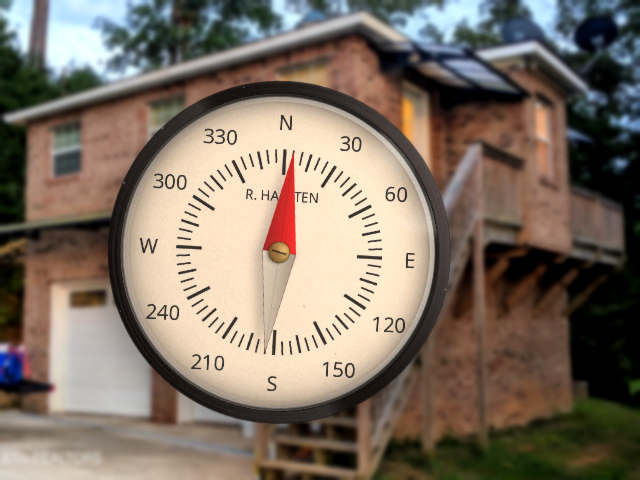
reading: ° 5
